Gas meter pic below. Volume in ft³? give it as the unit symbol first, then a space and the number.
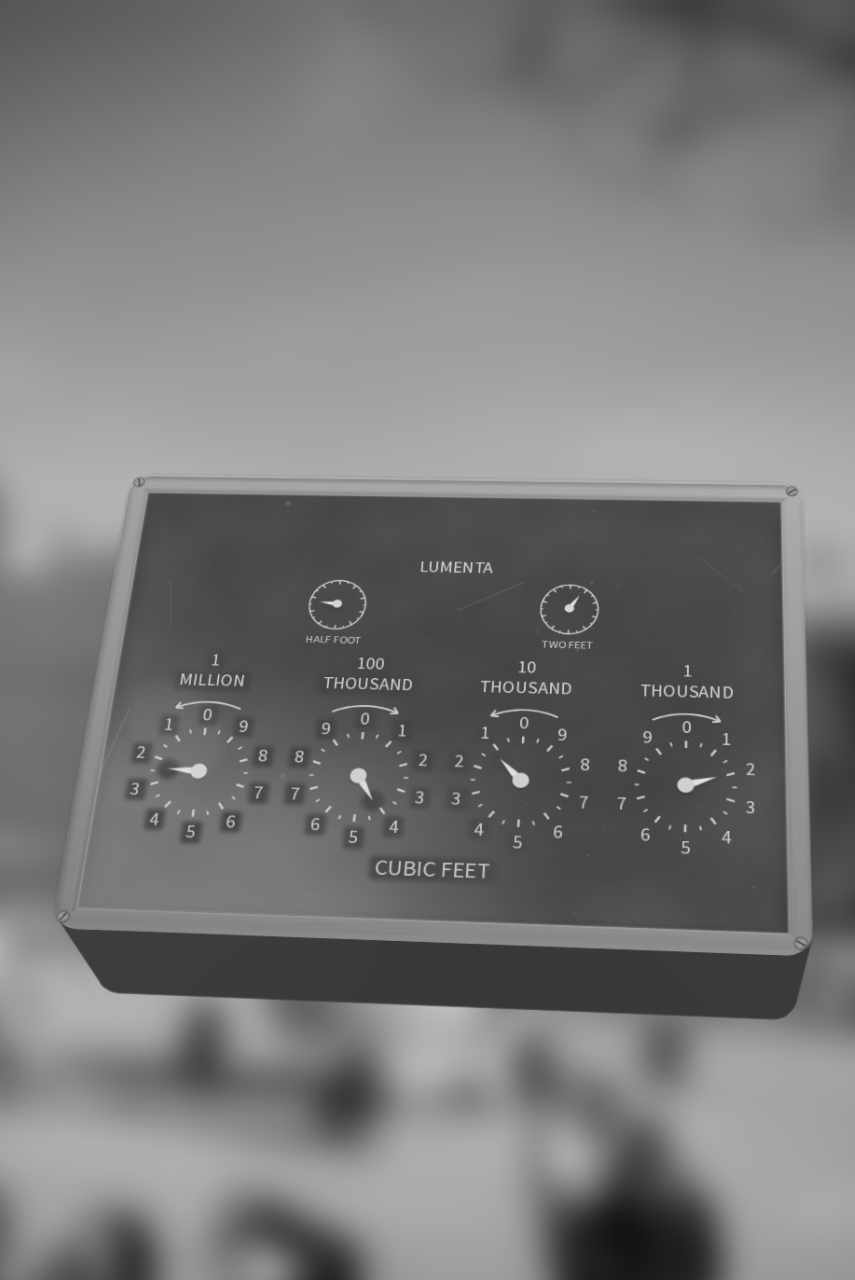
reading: ft³ 241200
